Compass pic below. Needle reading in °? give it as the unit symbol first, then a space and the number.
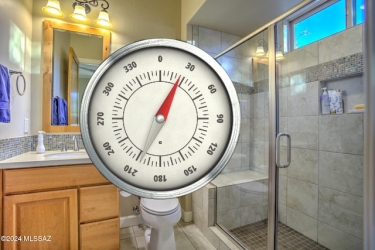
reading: ° 25
